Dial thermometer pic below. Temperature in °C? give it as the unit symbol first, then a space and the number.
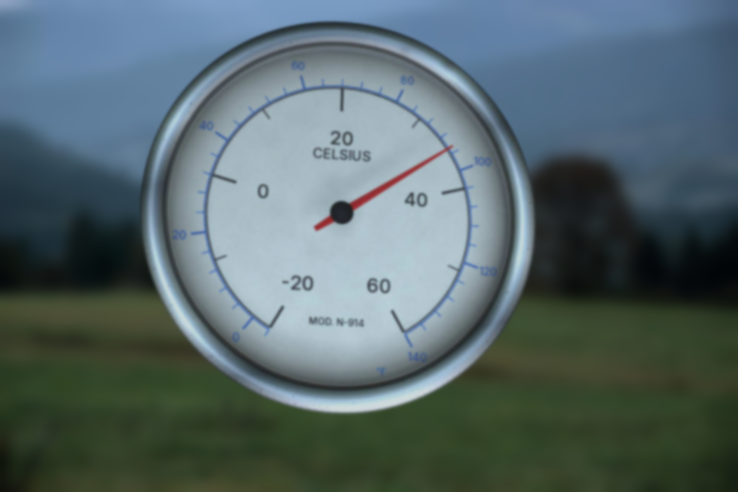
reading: °C 35
